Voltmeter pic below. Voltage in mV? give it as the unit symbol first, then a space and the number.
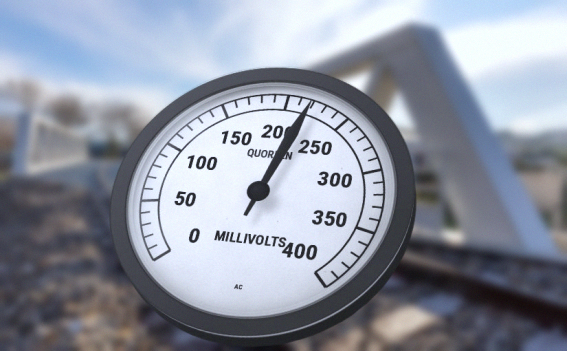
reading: mV 220
